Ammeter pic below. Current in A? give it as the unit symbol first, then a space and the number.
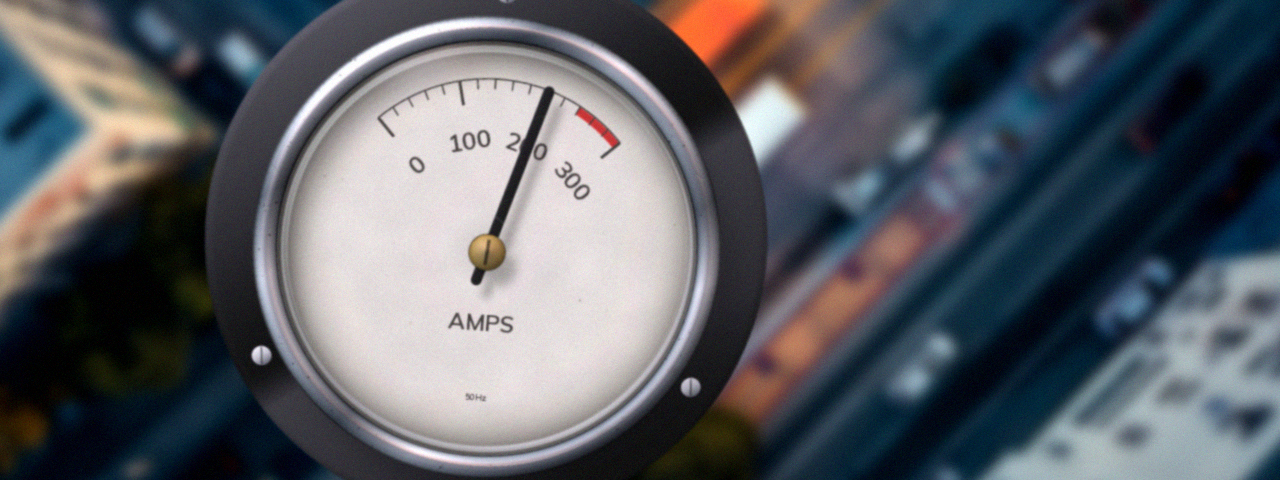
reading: A 200
